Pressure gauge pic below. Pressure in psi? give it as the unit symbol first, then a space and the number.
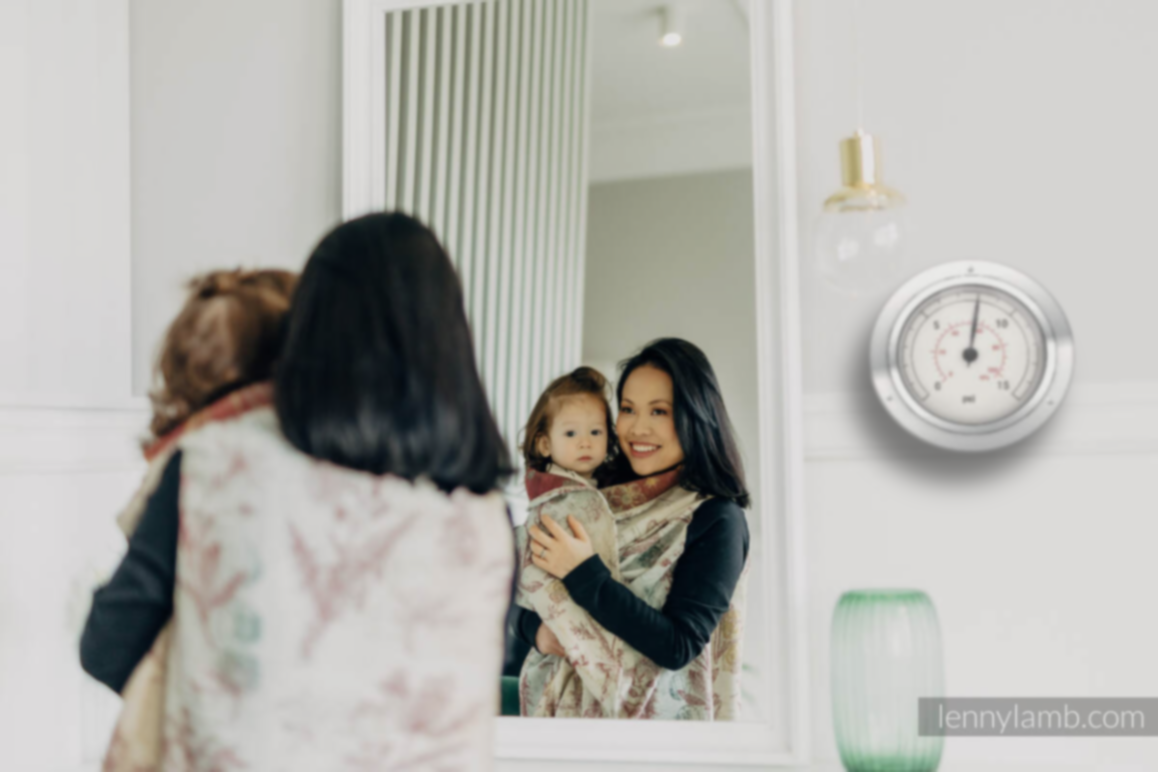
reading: psi 8
